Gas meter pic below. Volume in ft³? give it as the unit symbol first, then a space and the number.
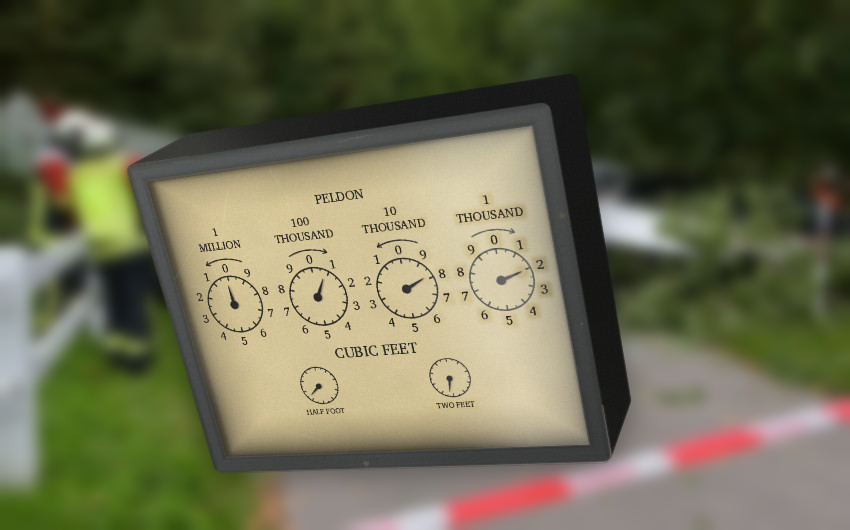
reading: ft³ 8200
